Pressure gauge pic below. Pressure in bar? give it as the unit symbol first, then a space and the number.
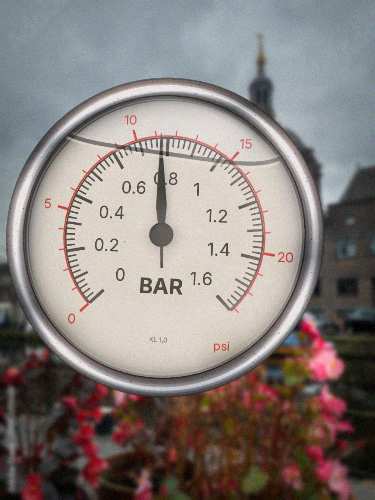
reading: bar 0.78
